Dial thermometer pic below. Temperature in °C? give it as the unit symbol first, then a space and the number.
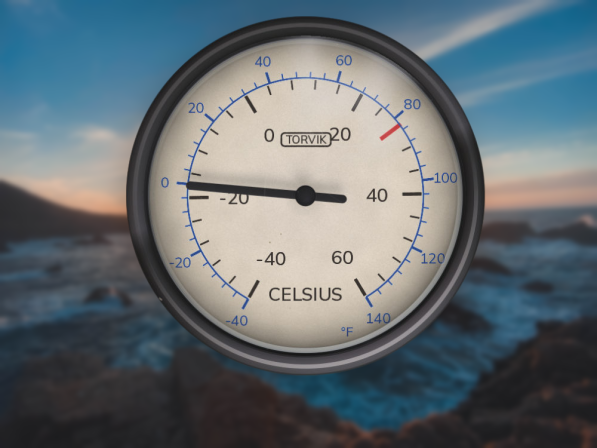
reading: °C -18
